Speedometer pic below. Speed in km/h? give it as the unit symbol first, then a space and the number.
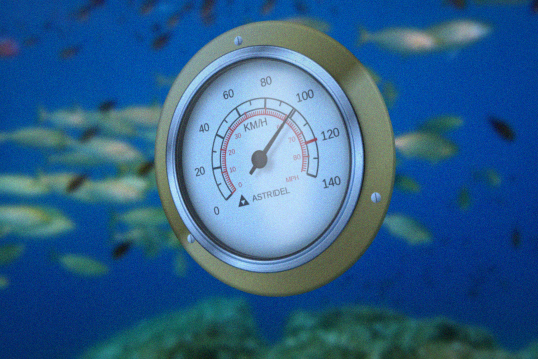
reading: km/h 100
